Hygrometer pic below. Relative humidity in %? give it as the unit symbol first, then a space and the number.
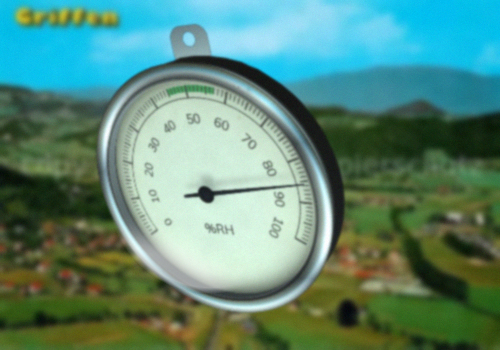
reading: % 85
